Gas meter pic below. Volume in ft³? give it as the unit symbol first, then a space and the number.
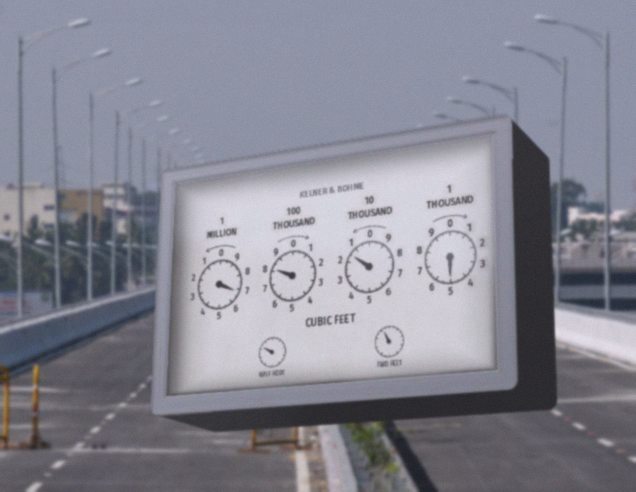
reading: ft³ 681500
